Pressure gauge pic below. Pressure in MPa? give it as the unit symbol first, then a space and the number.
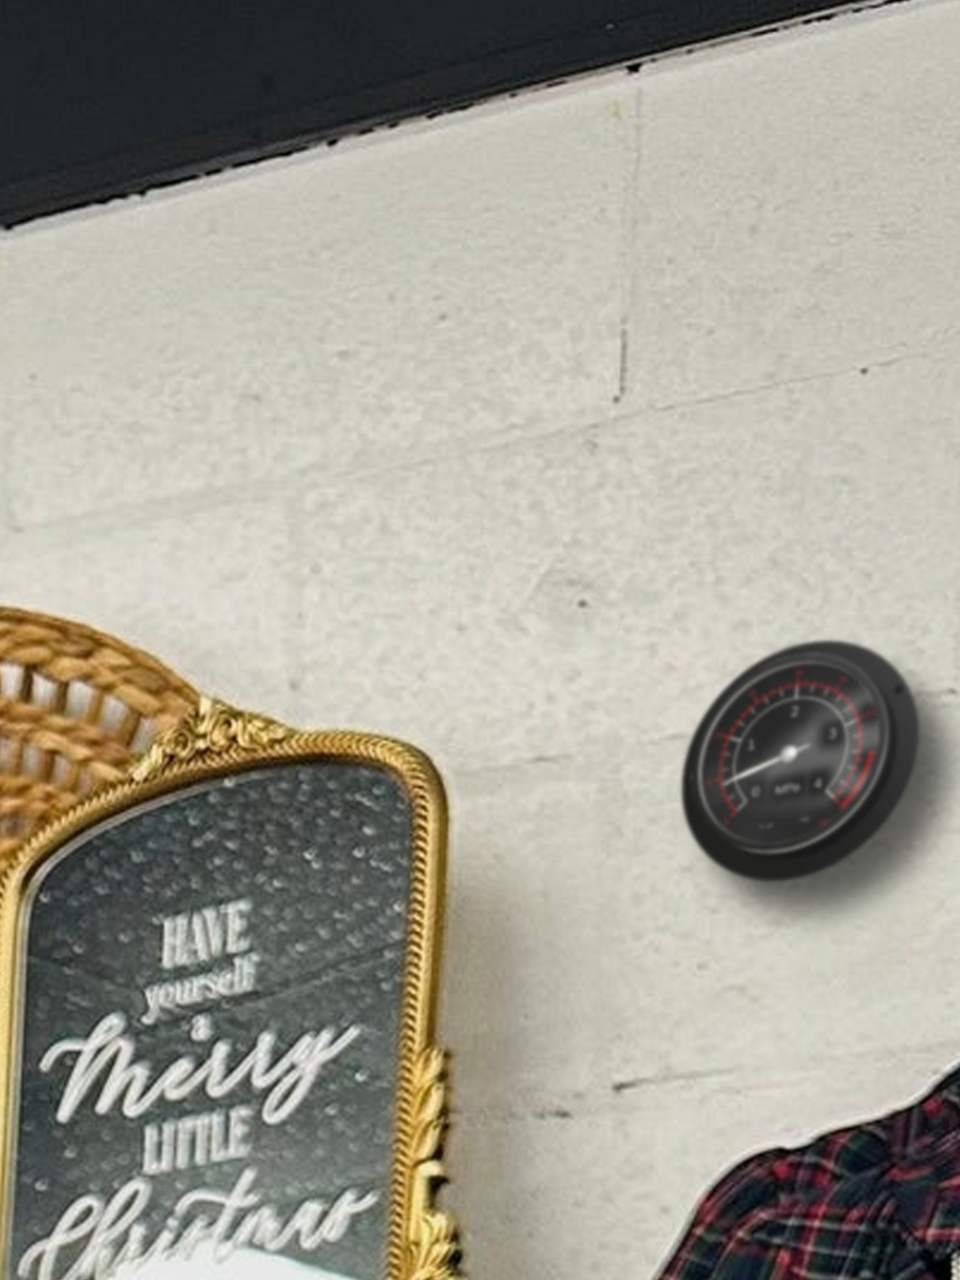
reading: MPa 0.4
